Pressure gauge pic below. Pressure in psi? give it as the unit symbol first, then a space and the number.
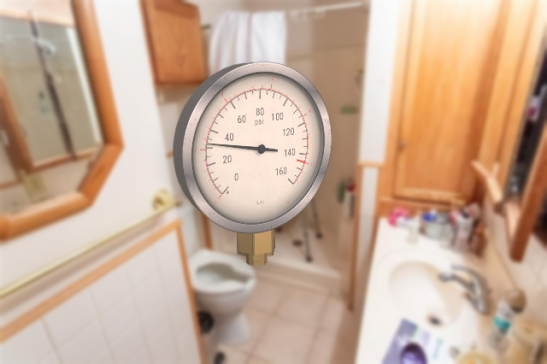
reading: psi 32.5
